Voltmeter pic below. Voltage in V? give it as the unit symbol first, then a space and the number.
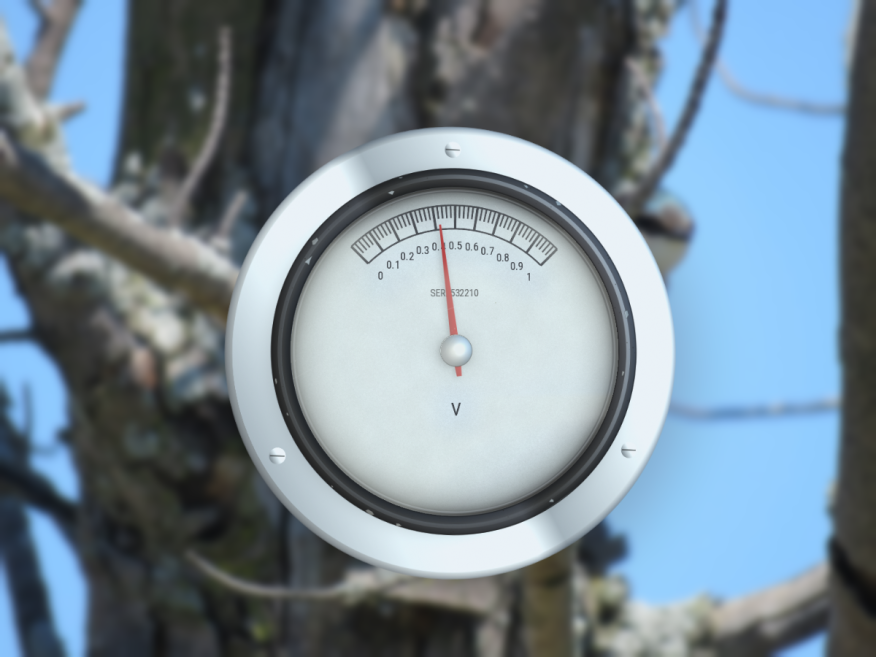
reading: V 0.42
